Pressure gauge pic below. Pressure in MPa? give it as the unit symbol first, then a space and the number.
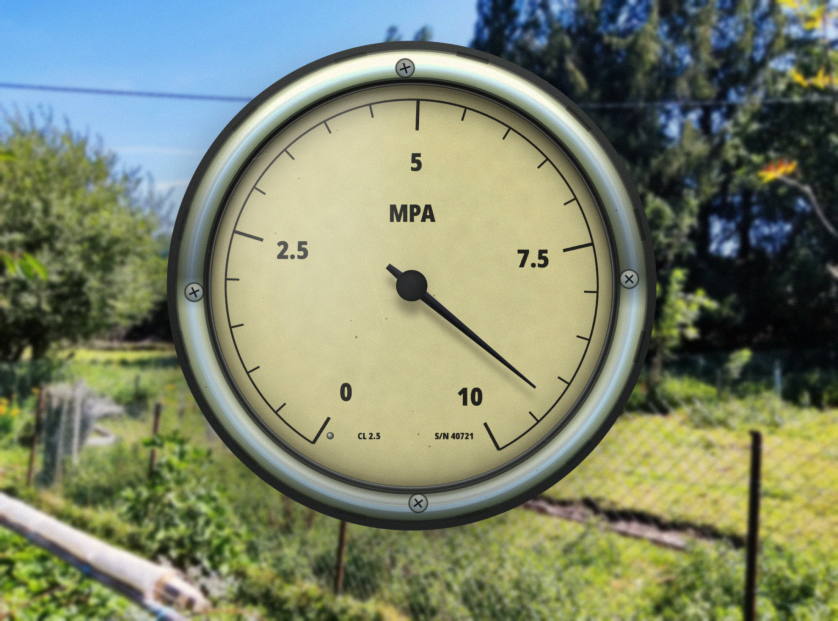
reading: MPa 9.25
